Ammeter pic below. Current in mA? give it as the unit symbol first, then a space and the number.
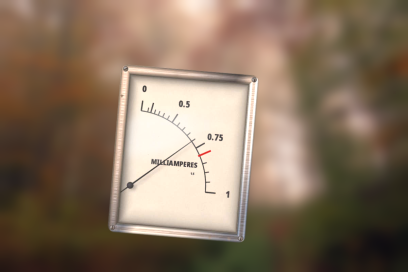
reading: mA 0.7
